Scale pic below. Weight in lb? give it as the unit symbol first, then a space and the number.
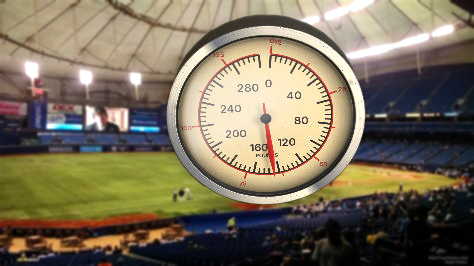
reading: lb 144
